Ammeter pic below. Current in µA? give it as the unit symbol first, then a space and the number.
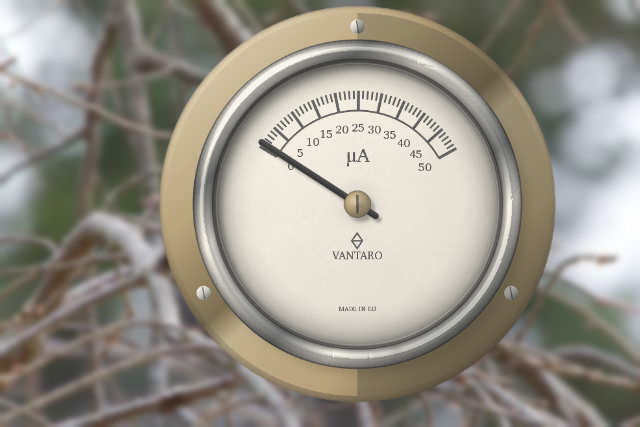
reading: µA 1
